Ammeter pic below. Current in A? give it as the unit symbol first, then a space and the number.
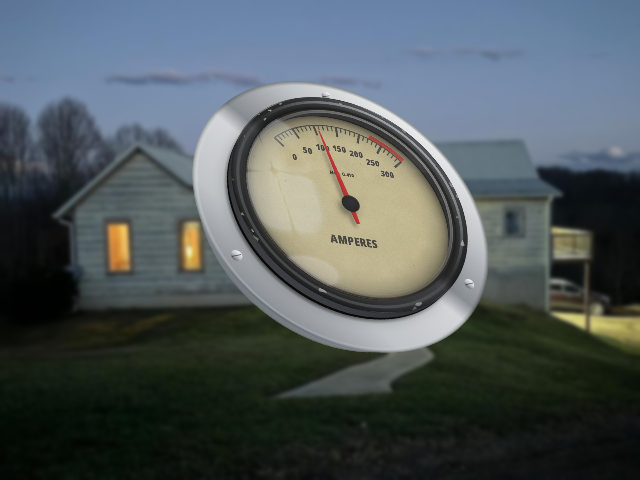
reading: A 100
